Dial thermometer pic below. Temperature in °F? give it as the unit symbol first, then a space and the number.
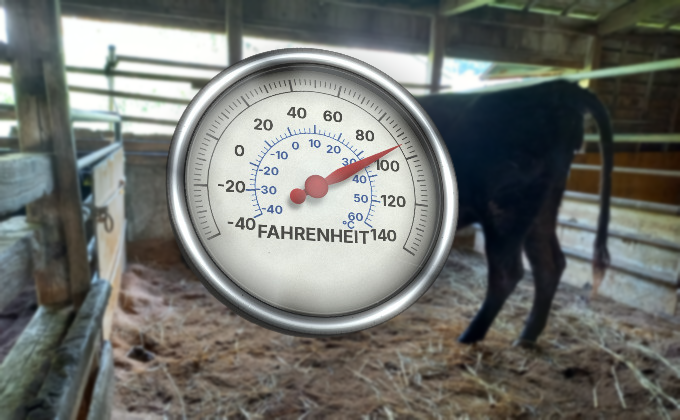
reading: °F 94
